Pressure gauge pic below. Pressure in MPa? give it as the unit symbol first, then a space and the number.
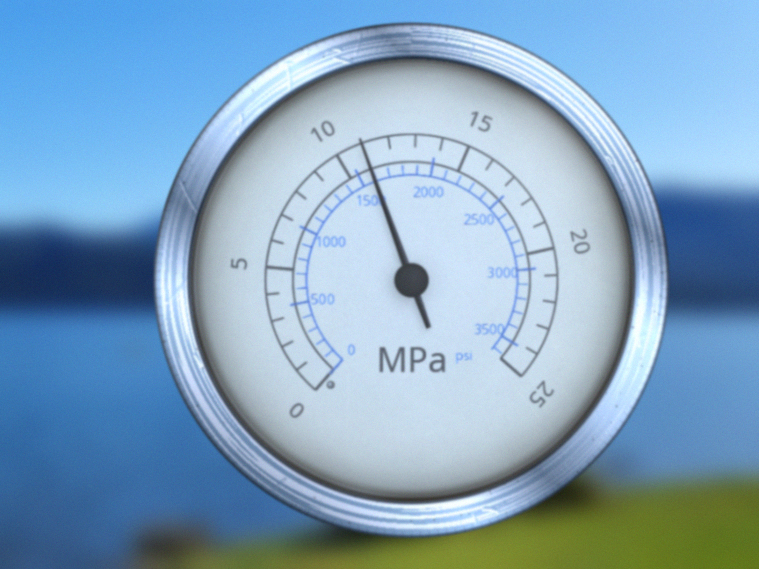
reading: MPa 11
